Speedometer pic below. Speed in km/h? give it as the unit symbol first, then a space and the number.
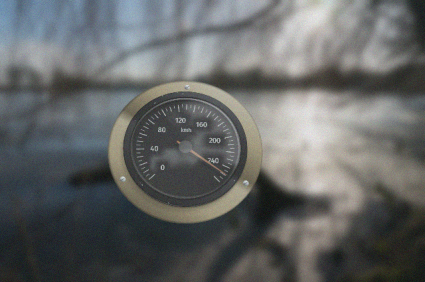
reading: km/h 250
